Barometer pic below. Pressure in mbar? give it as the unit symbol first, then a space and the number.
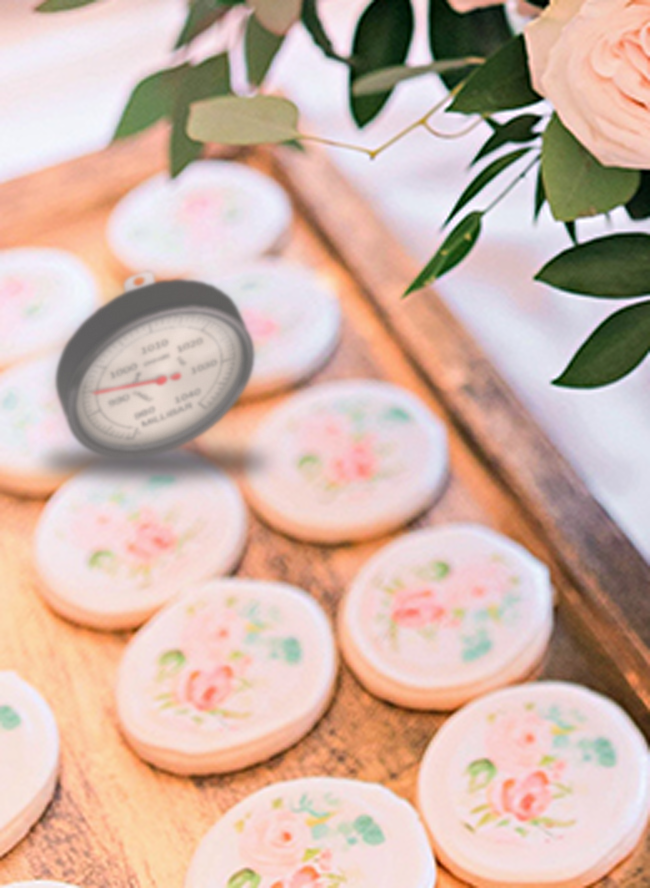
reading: mbar 995
